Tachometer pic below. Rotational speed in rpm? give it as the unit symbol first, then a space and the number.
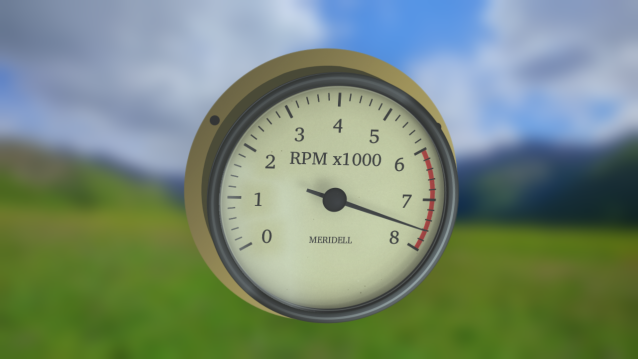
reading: rpm 7600
